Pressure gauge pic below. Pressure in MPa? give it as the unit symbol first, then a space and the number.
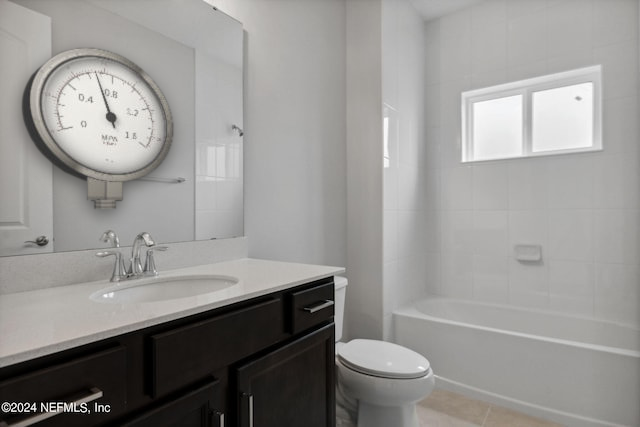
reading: MPa 0.65
